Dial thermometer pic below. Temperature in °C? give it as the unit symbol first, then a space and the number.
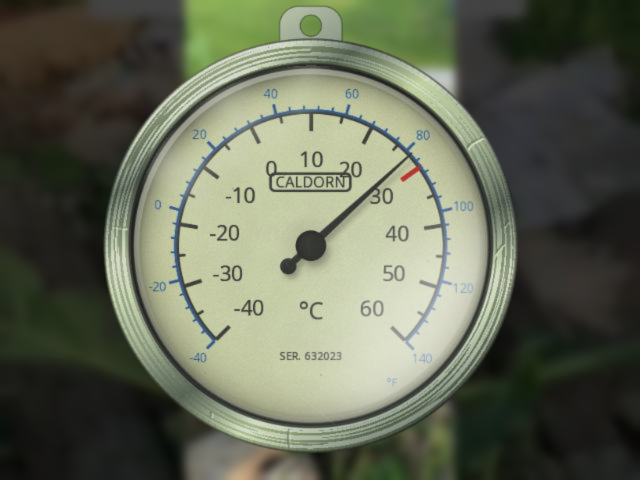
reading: °C 27.5
